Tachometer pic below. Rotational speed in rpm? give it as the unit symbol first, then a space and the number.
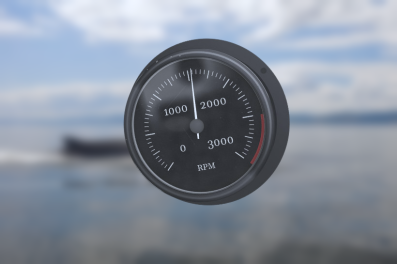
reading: rpm 1550
